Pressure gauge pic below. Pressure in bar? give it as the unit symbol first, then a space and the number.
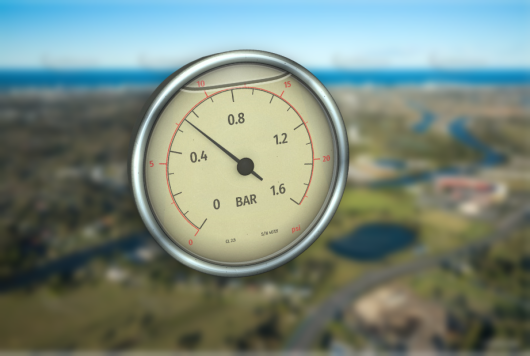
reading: bar 0.55
